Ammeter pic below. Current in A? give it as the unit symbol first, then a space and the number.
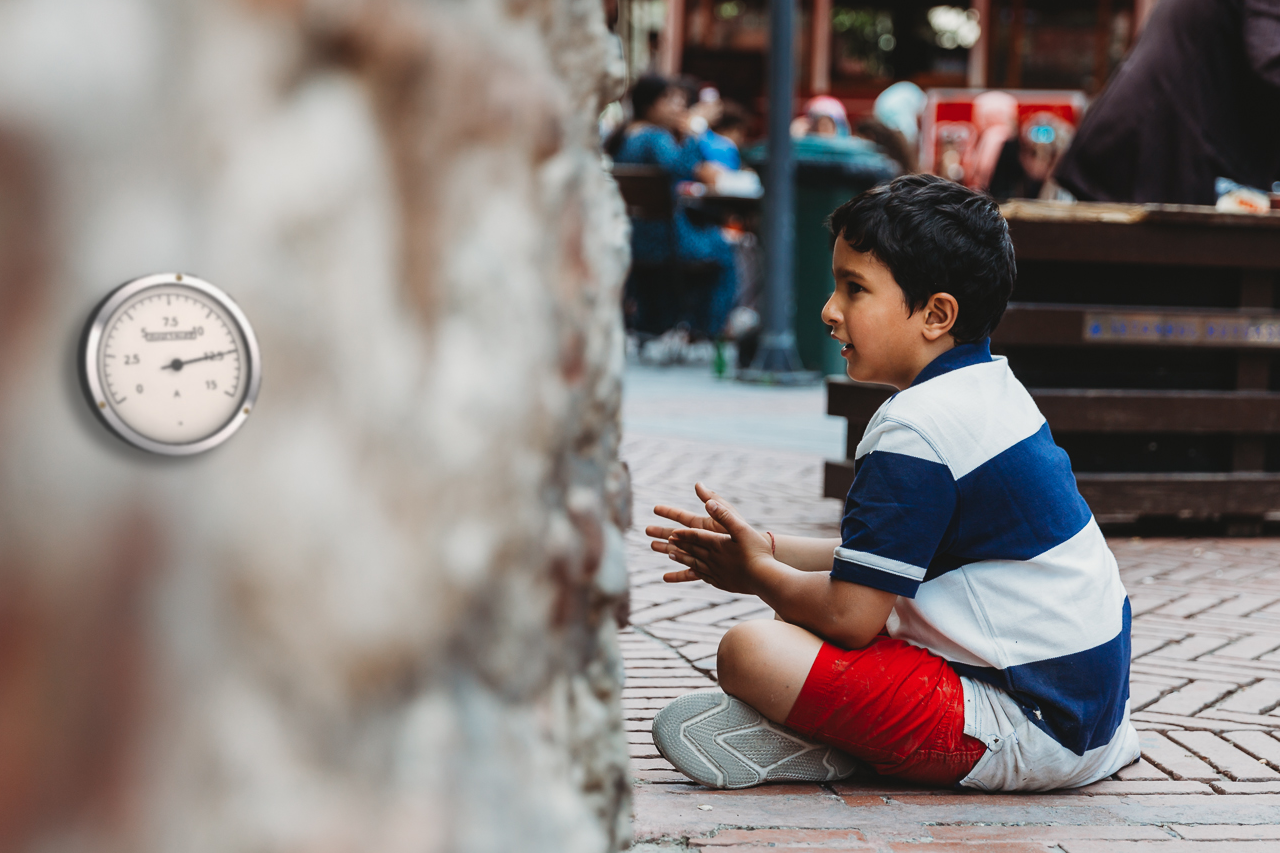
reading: A 12.5
